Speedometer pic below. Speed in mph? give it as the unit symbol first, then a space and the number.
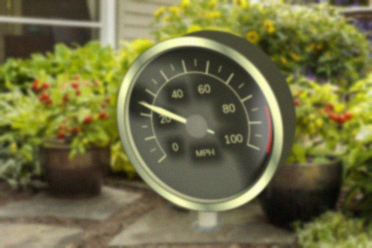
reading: mph 25
